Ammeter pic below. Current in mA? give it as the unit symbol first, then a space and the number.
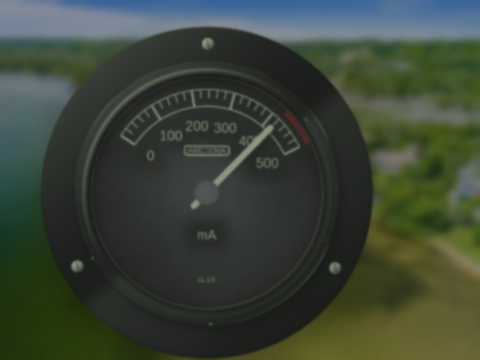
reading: mA 420
